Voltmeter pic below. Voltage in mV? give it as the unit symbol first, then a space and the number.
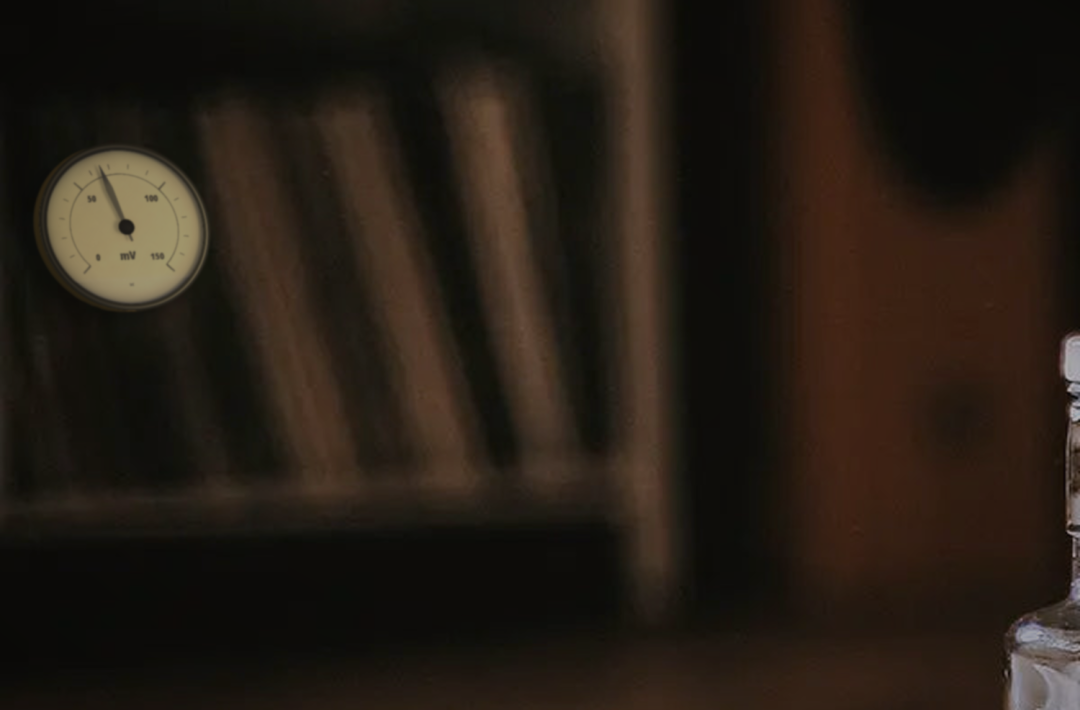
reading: mV 65
